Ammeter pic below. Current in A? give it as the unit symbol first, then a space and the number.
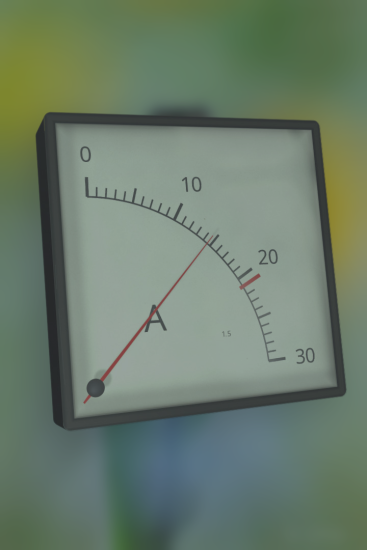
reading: A 14.5
